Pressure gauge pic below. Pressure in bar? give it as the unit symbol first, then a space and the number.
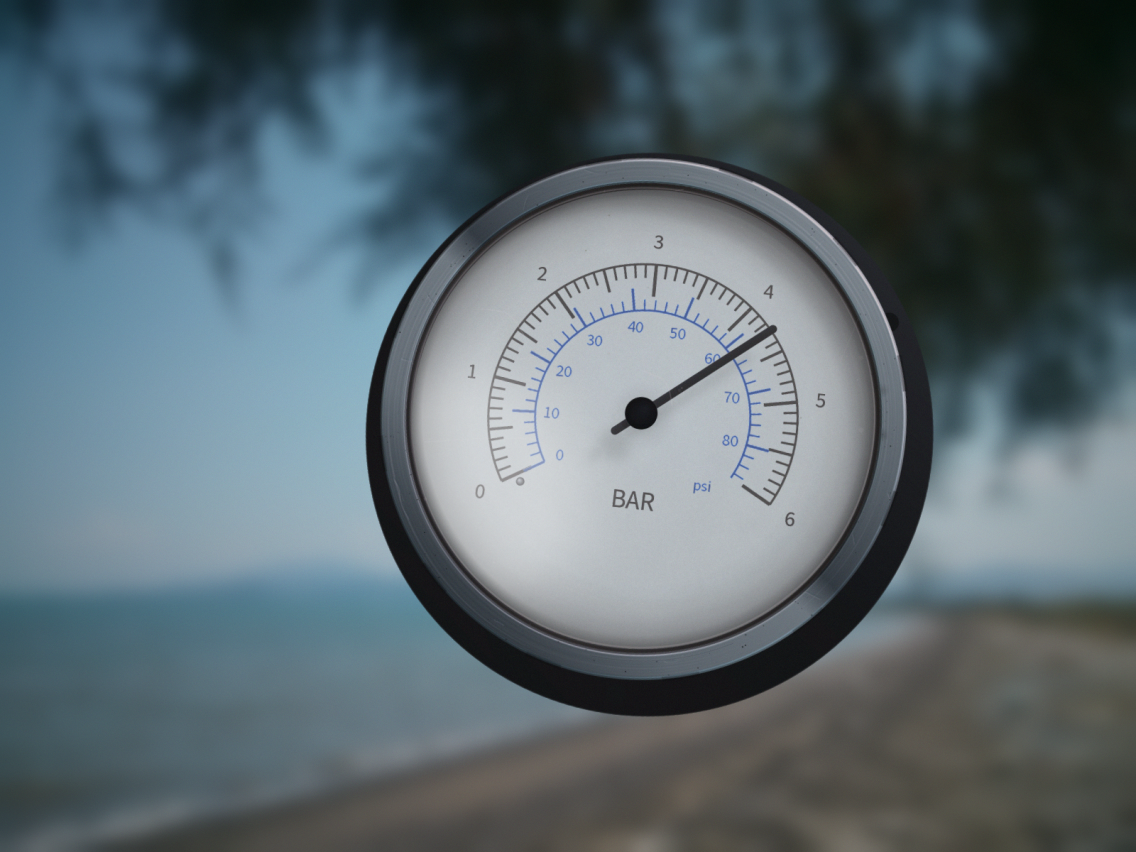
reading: bar 4.3
